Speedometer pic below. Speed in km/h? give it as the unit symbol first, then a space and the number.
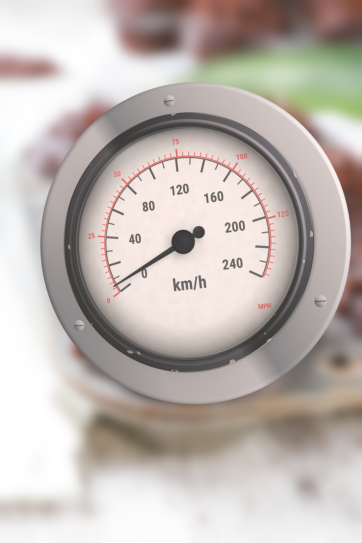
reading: km/h 5
